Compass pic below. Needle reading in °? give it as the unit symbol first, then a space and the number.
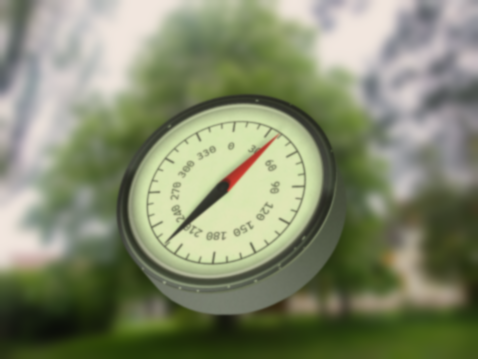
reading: ° 40
